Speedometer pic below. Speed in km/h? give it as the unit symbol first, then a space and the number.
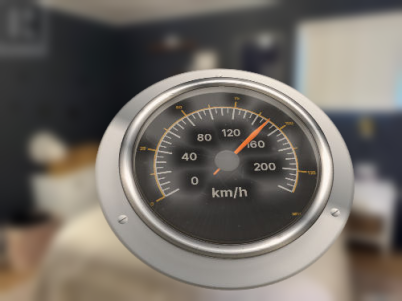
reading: km/h 150
